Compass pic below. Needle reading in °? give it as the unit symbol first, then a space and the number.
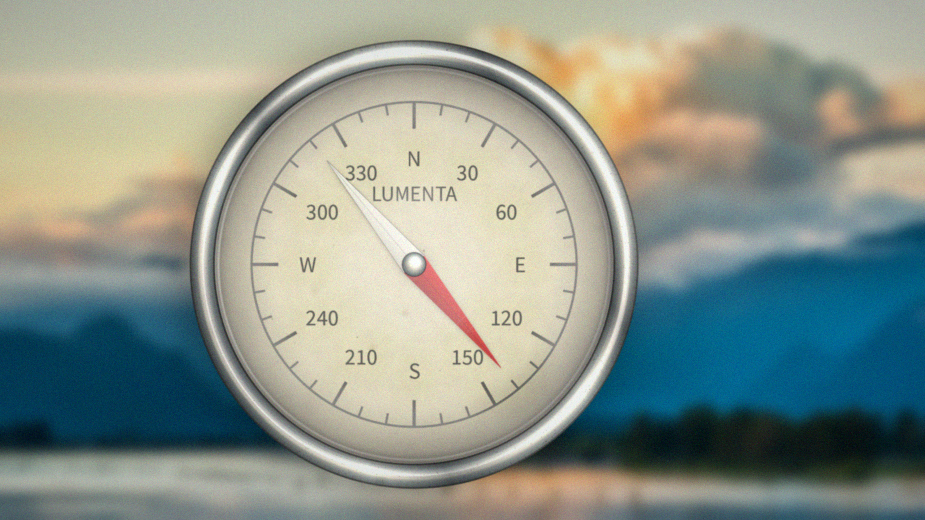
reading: ° 140
